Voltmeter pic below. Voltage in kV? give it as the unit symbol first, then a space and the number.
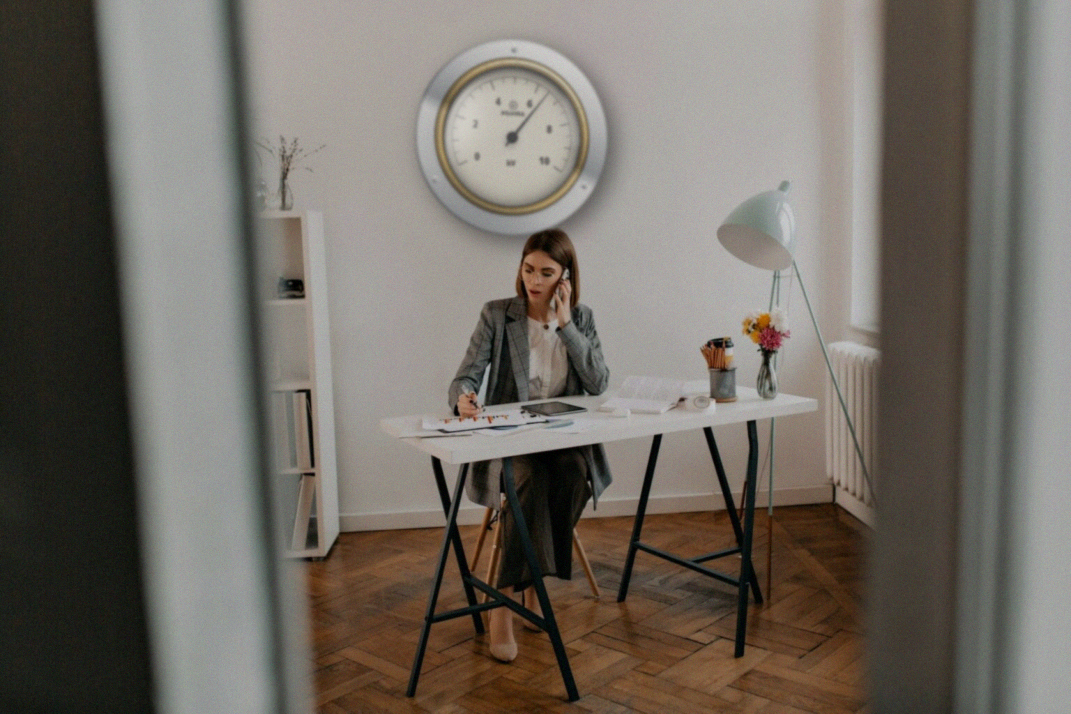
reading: kV 6.5
